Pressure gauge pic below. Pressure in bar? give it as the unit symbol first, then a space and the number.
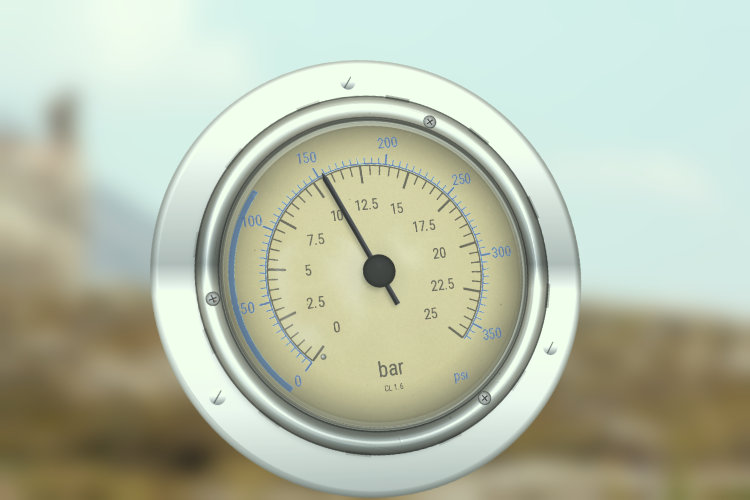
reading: bar 10.5
